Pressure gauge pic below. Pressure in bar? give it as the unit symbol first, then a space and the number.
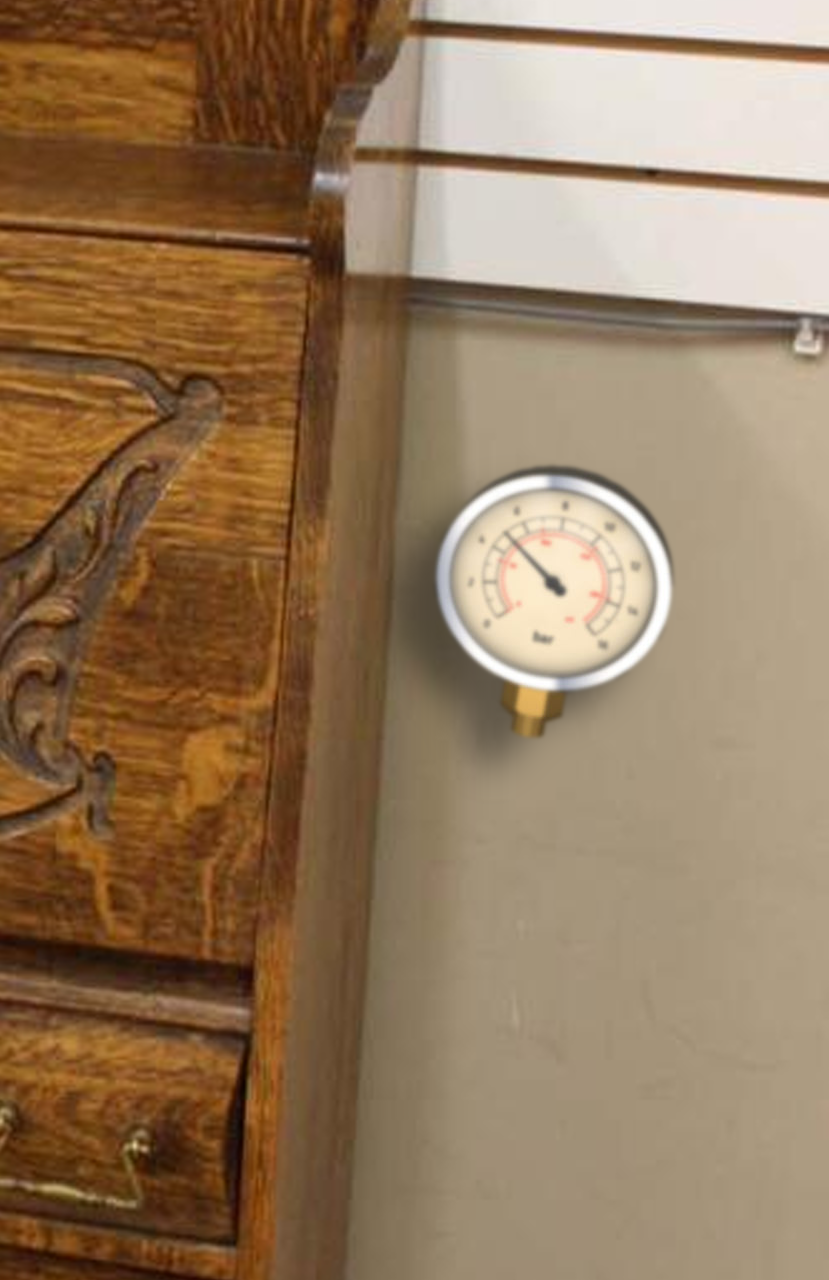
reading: bar 5
